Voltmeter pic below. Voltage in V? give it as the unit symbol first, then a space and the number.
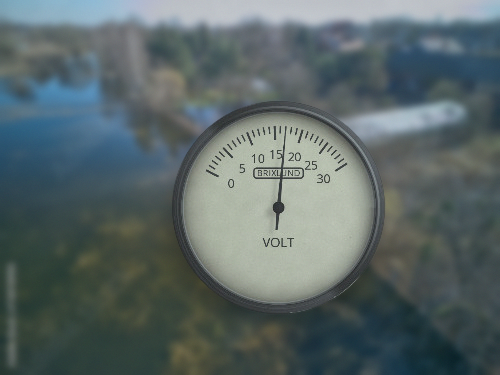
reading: V 17
